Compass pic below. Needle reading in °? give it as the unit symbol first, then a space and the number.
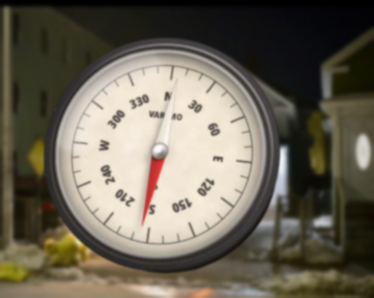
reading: ° 185
